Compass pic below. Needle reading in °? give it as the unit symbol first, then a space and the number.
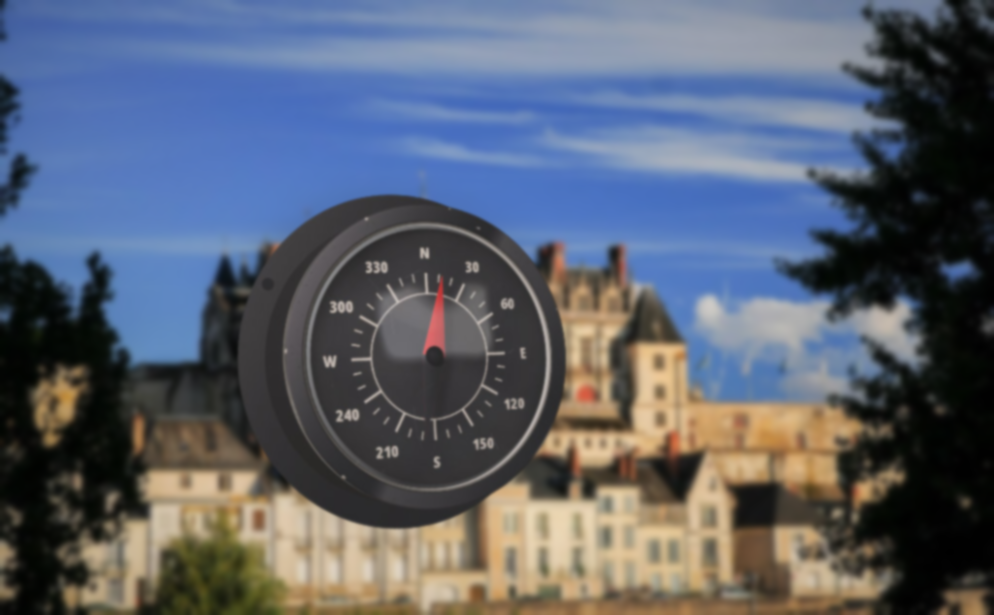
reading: ° 10
